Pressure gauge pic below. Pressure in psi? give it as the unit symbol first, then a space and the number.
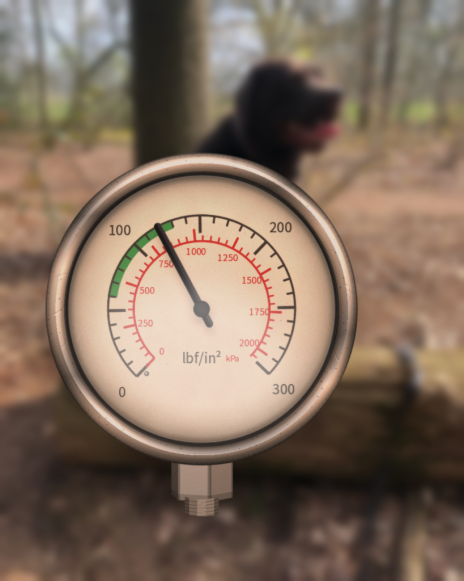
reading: psi 120
